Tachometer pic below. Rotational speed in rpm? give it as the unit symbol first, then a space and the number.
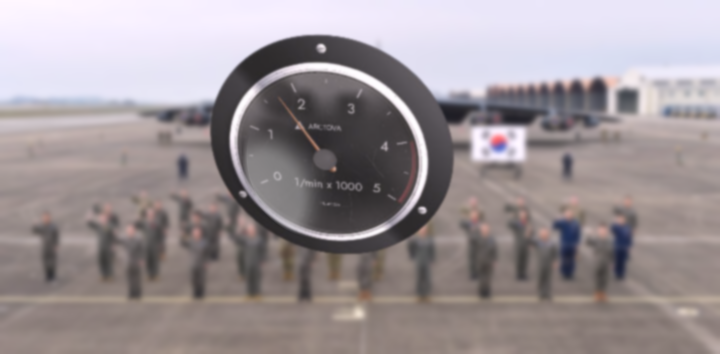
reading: rpm 1750
